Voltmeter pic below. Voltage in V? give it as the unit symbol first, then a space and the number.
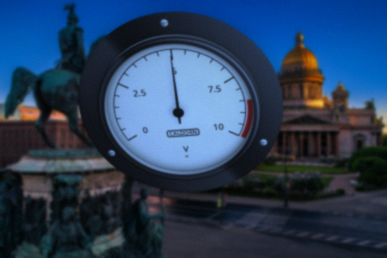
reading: V 5
